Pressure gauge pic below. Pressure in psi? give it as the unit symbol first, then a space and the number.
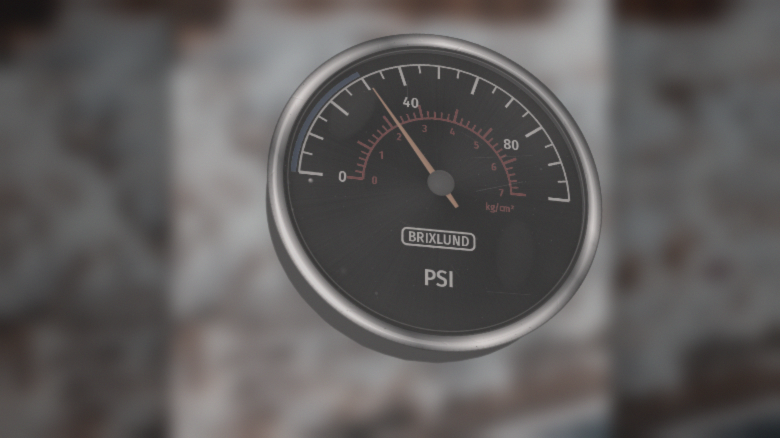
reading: psi 30
